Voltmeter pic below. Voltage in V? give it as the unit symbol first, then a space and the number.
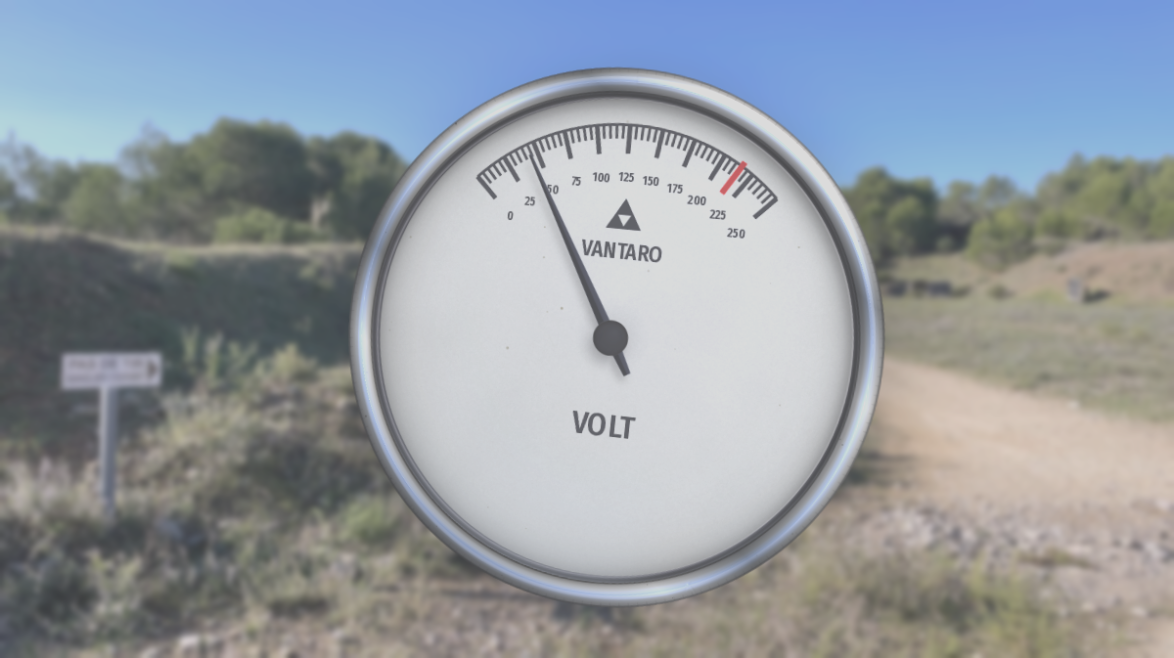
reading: V 45
